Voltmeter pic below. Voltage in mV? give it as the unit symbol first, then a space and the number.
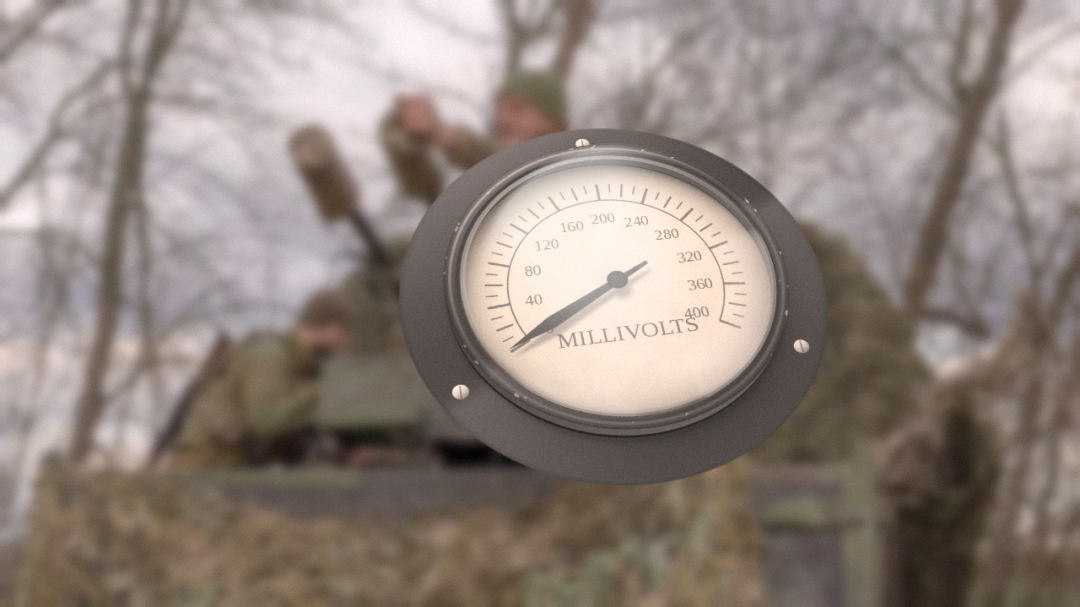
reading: mV 0
